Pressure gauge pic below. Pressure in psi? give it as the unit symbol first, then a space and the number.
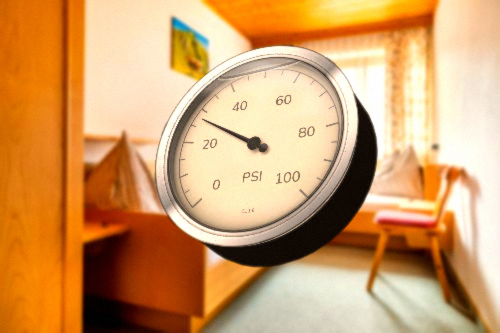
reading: psi 27.5
